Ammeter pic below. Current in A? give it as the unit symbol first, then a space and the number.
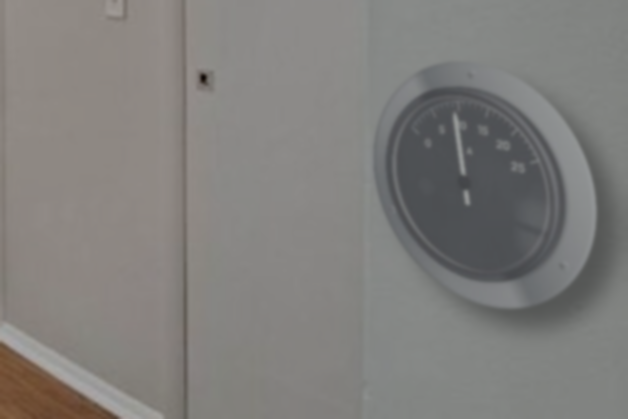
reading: A 10
